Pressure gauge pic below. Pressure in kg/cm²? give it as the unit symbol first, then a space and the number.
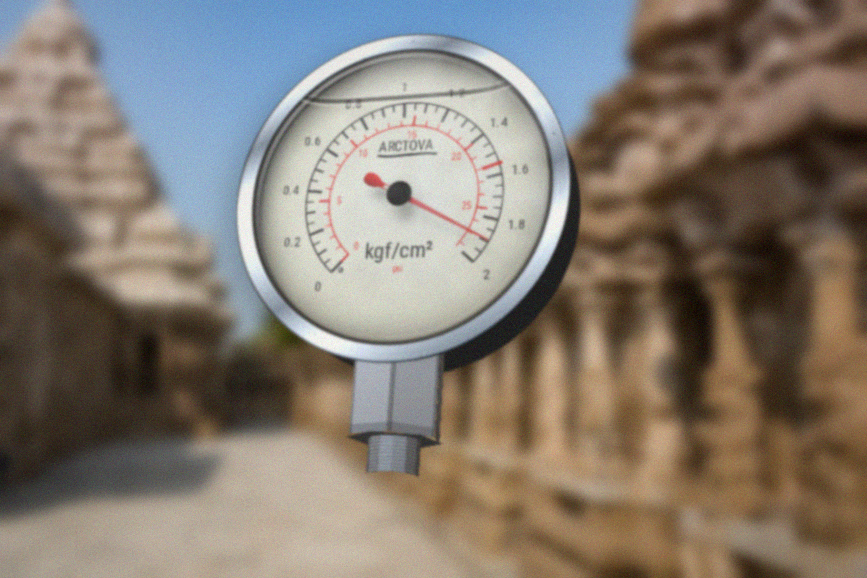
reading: kg/cm² 1.9
